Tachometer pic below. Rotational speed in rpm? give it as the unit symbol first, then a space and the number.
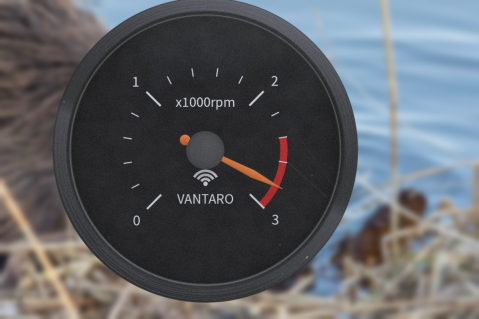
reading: rpm 2800
